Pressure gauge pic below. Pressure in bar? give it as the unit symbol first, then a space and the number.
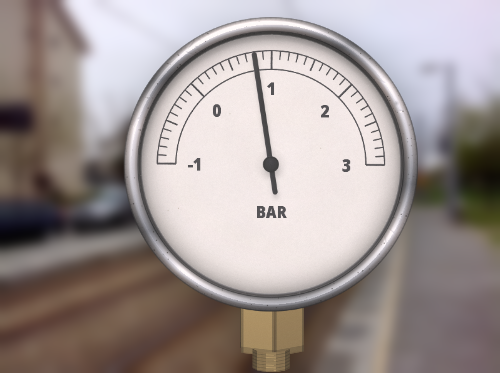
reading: bar 0.8
